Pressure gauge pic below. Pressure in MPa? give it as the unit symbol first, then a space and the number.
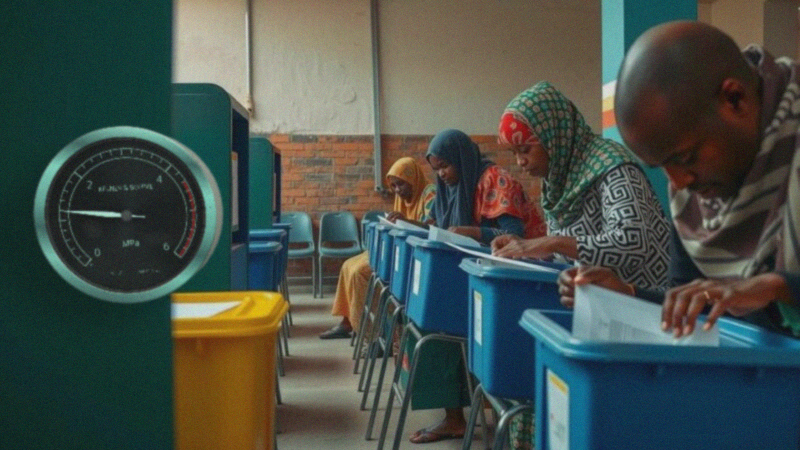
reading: MPa 1.2
